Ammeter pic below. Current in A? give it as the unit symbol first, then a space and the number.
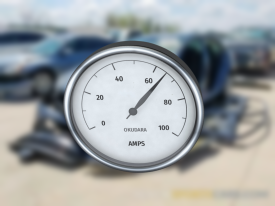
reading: A 65
